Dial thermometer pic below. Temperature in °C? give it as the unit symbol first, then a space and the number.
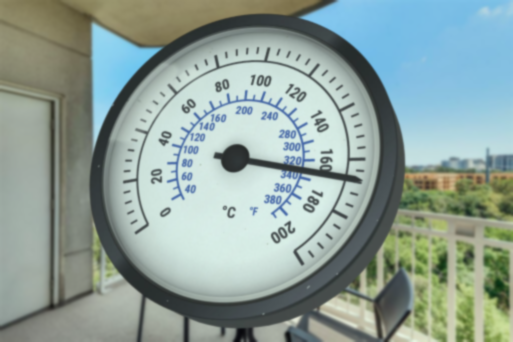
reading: °C 168
